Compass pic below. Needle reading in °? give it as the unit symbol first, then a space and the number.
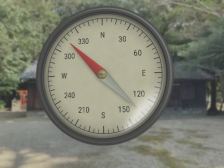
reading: ° 315
